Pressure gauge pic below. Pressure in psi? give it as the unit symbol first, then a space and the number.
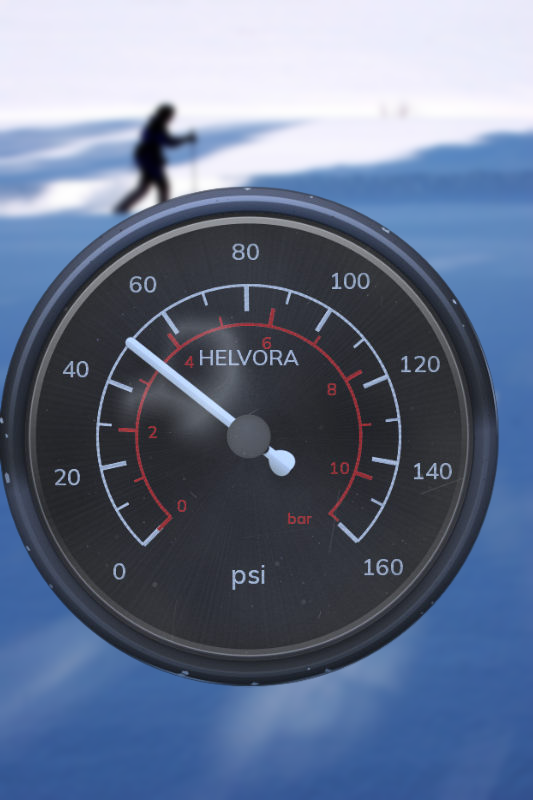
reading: psi 50
